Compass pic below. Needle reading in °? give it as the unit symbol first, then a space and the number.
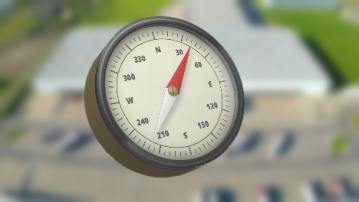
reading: ° 40
